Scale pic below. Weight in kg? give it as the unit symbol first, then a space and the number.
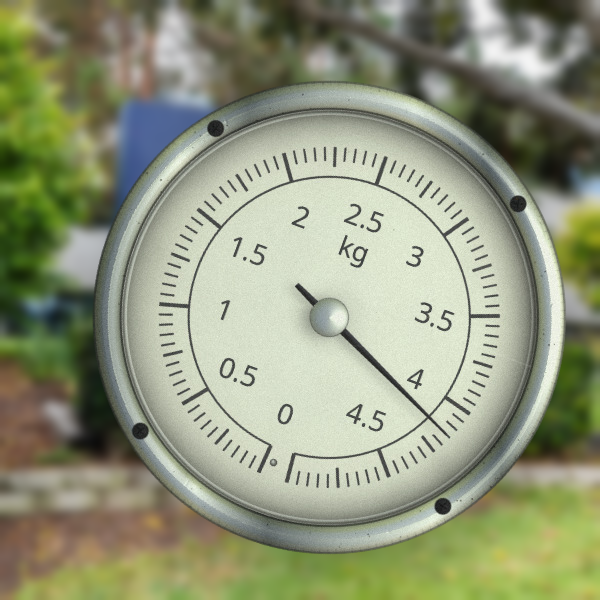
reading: kg 4.15
